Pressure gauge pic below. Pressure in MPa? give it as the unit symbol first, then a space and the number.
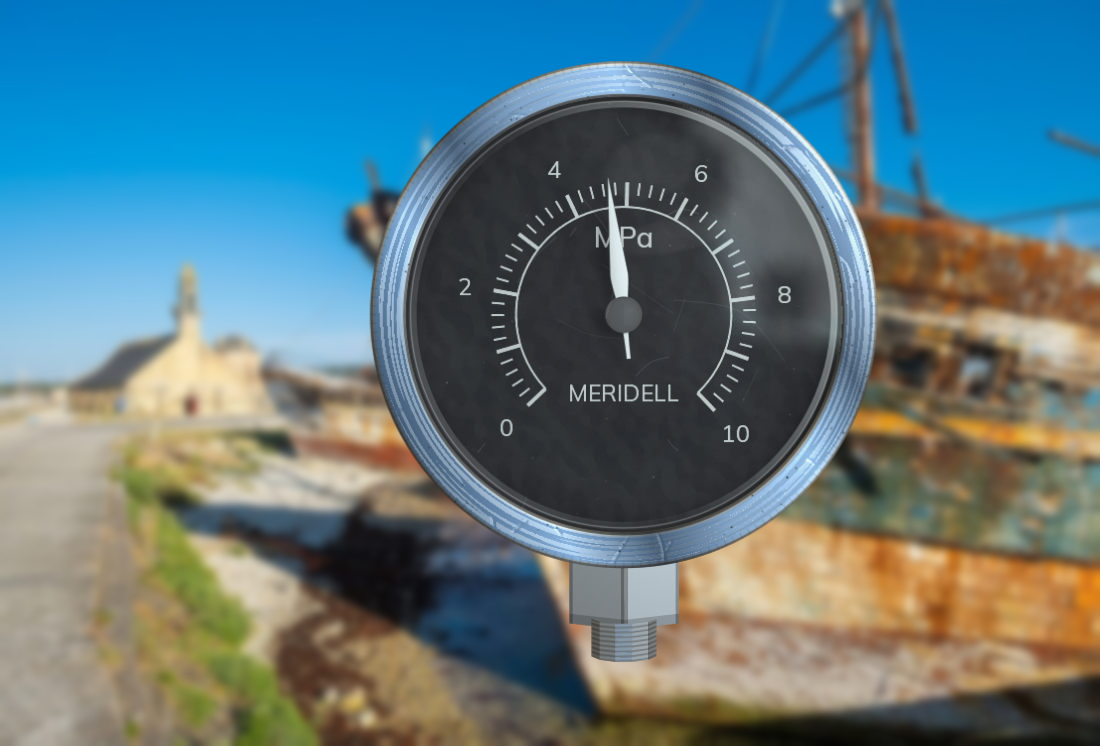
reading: MPa 4.7
